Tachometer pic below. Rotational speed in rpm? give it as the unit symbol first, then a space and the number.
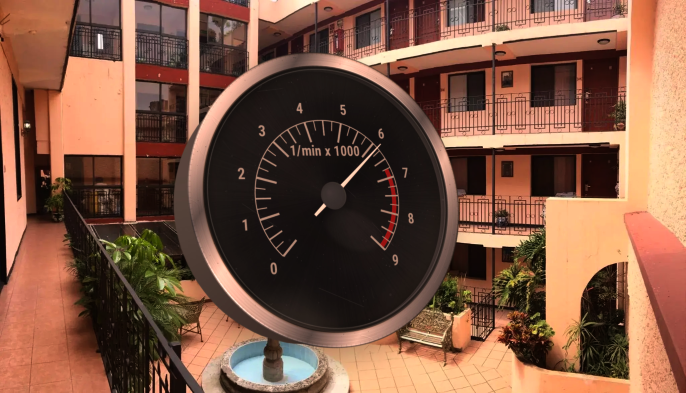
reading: rpm 6125
